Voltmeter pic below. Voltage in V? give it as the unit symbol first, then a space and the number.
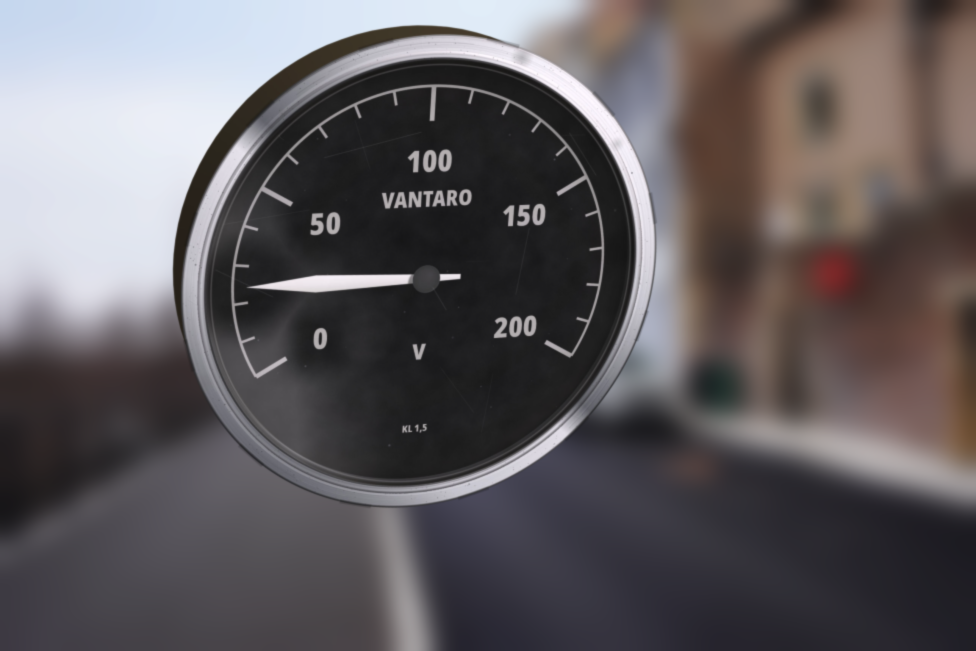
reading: V 25
